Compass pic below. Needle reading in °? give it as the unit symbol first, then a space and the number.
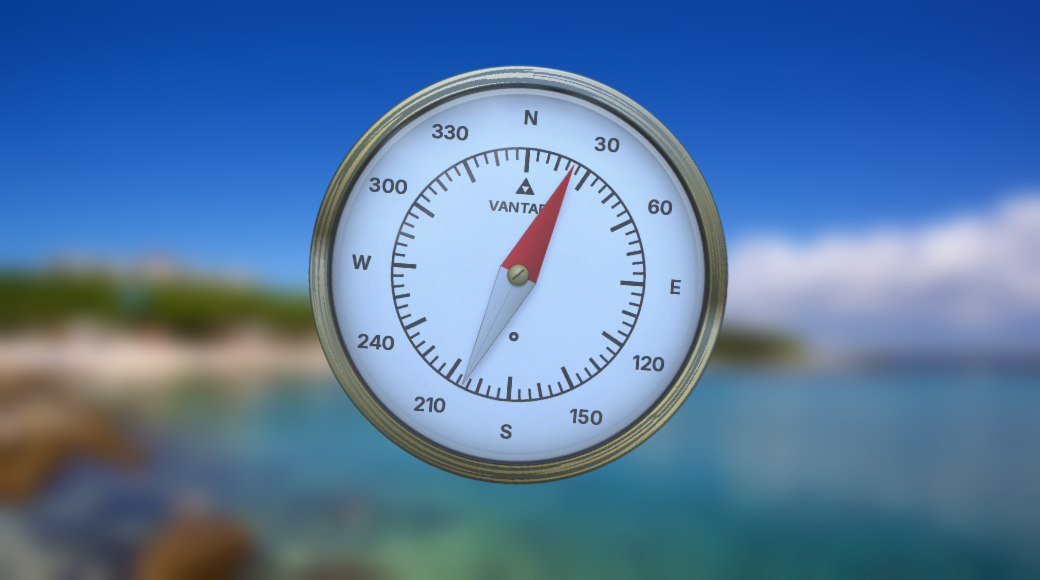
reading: ° 22.5
